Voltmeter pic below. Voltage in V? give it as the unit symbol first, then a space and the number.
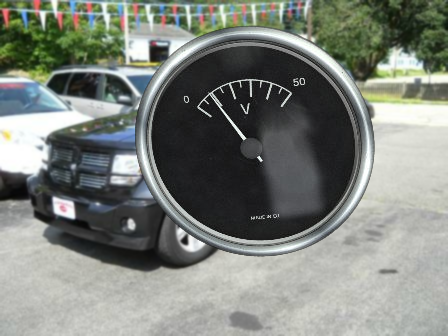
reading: V 10
